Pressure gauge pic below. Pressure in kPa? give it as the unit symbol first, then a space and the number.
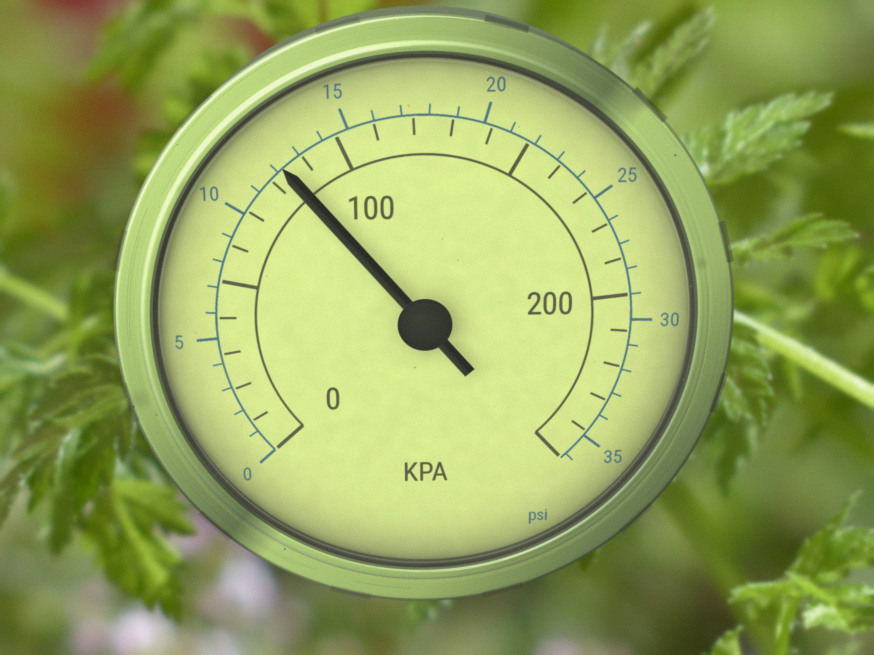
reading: kPa 85
